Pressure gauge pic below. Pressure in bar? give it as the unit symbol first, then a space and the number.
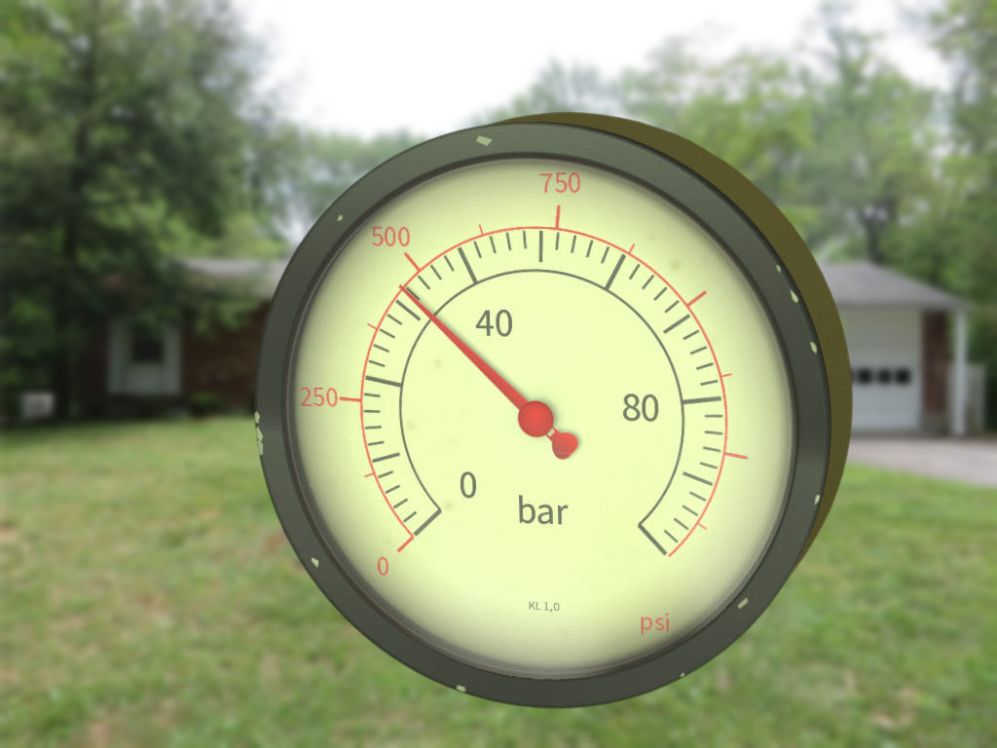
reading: bar 32
